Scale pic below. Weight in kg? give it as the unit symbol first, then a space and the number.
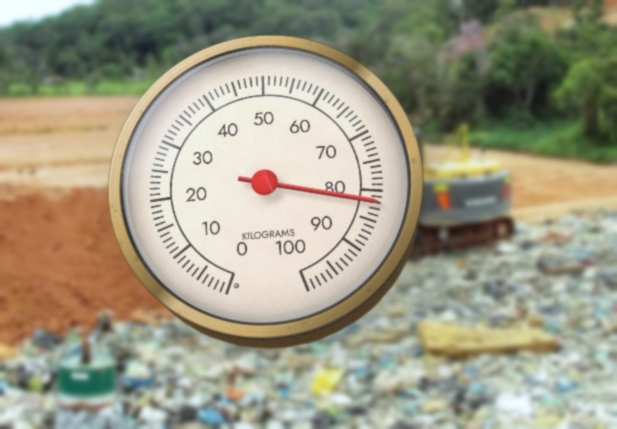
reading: kg 82
